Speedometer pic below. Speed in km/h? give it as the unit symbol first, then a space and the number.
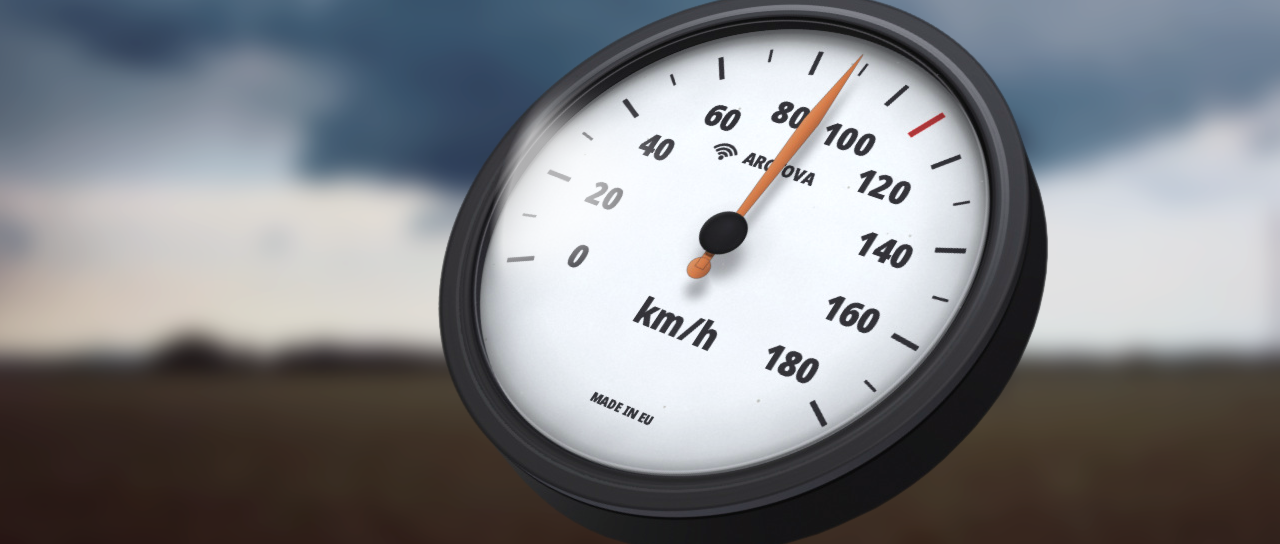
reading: km/h 90
